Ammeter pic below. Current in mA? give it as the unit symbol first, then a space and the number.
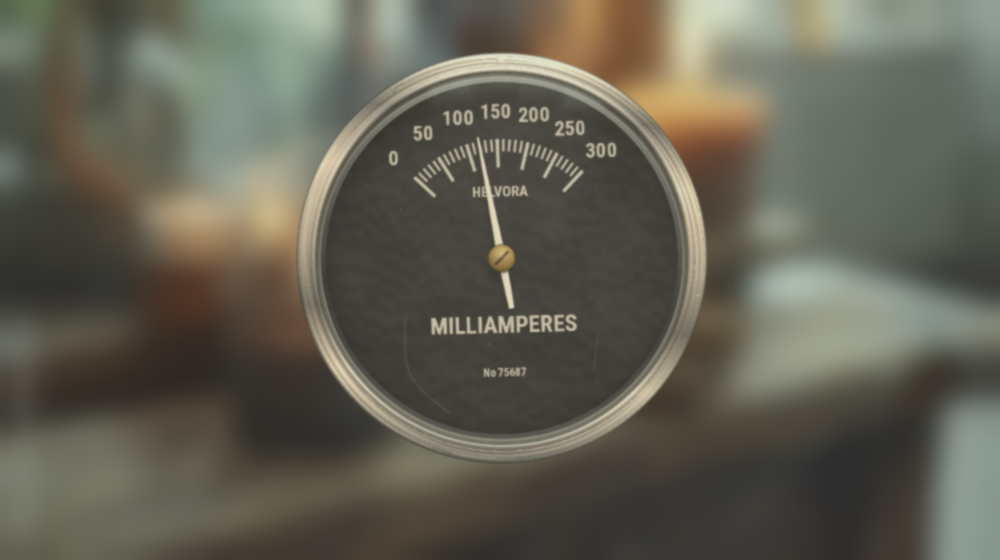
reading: mA 120
